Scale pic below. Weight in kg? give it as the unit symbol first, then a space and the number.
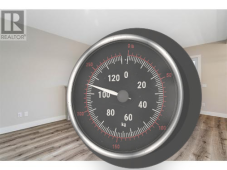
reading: kg 105
